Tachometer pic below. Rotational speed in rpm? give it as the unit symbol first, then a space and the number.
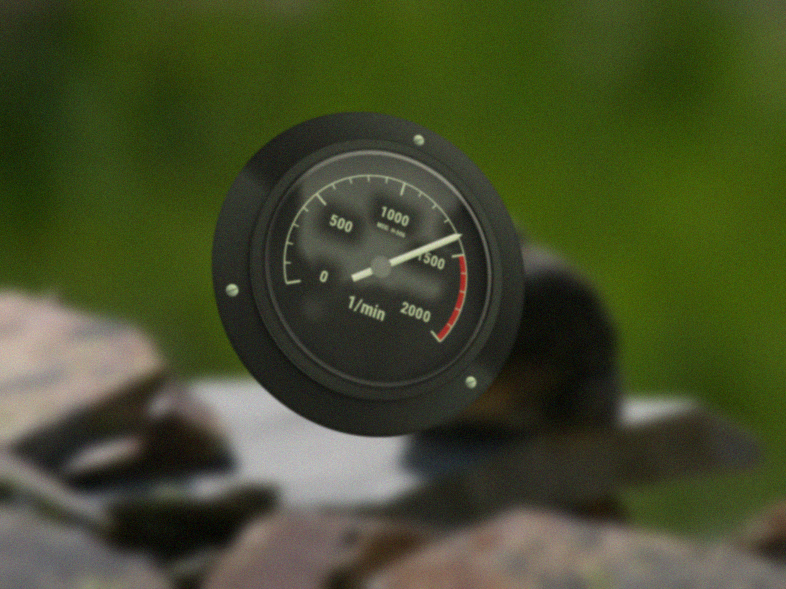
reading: rpm 1400
